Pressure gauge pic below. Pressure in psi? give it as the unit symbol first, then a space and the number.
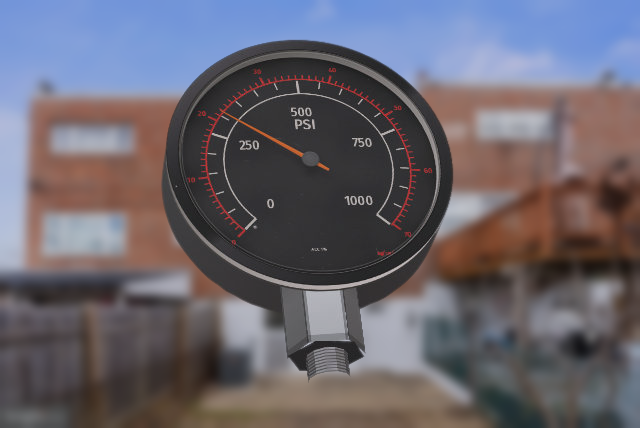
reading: psi 300
